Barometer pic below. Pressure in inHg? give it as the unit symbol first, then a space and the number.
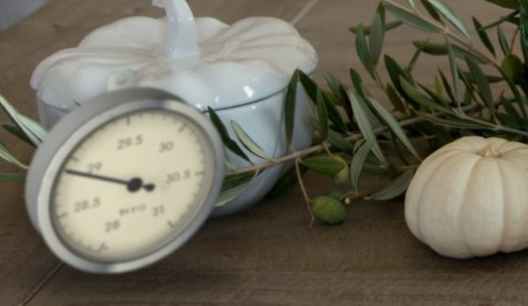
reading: inHg 28.9
